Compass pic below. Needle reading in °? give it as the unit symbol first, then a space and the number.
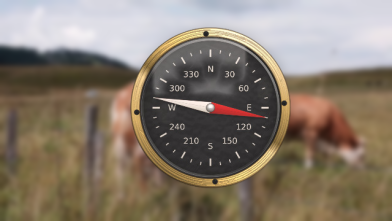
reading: ° 100
